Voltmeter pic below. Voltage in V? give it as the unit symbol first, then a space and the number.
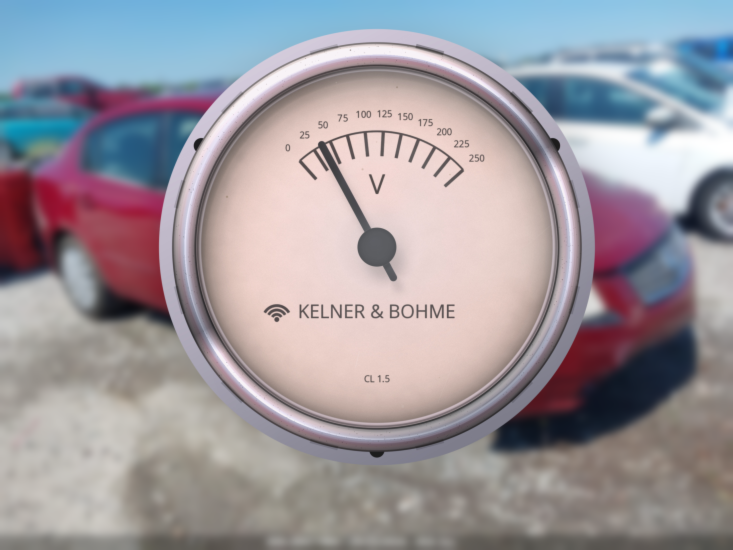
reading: V 37.5
